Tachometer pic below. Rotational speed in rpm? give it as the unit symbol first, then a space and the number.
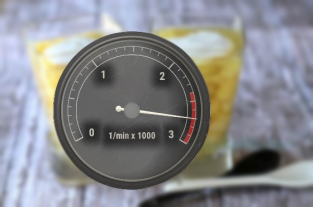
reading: rpm 2700
